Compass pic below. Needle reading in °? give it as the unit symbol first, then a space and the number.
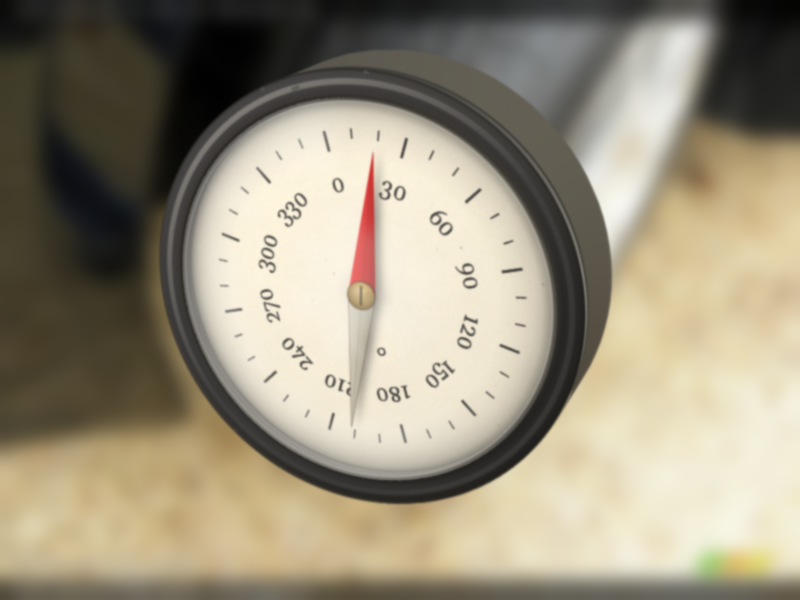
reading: ° 20
